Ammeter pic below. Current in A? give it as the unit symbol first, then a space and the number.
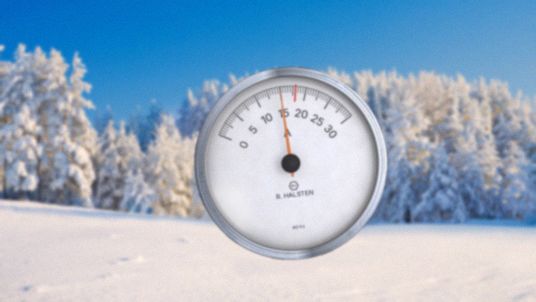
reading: A 15
